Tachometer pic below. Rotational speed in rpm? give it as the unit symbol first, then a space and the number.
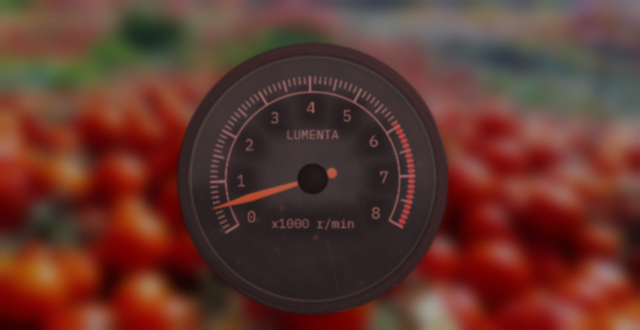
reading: rpm 500
